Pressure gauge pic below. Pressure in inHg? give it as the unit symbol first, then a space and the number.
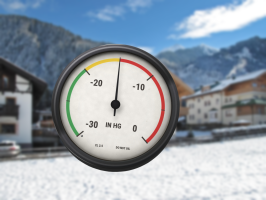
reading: inHg -15
